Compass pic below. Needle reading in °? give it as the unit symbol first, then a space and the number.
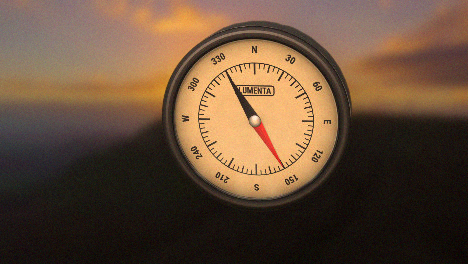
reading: ° 150
